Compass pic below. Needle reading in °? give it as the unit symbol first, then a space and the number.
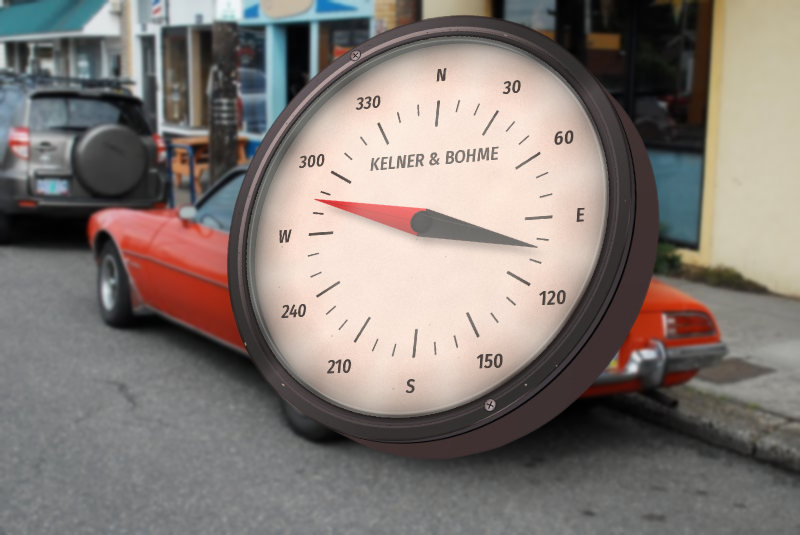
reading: ° 285
